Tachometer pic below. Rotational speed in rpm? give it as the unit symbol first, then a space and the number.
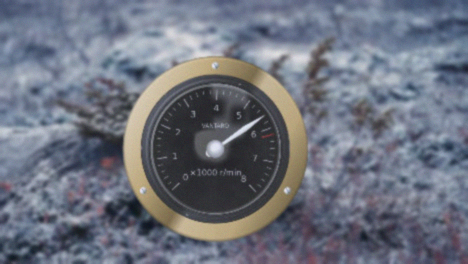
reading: rpm 5600
